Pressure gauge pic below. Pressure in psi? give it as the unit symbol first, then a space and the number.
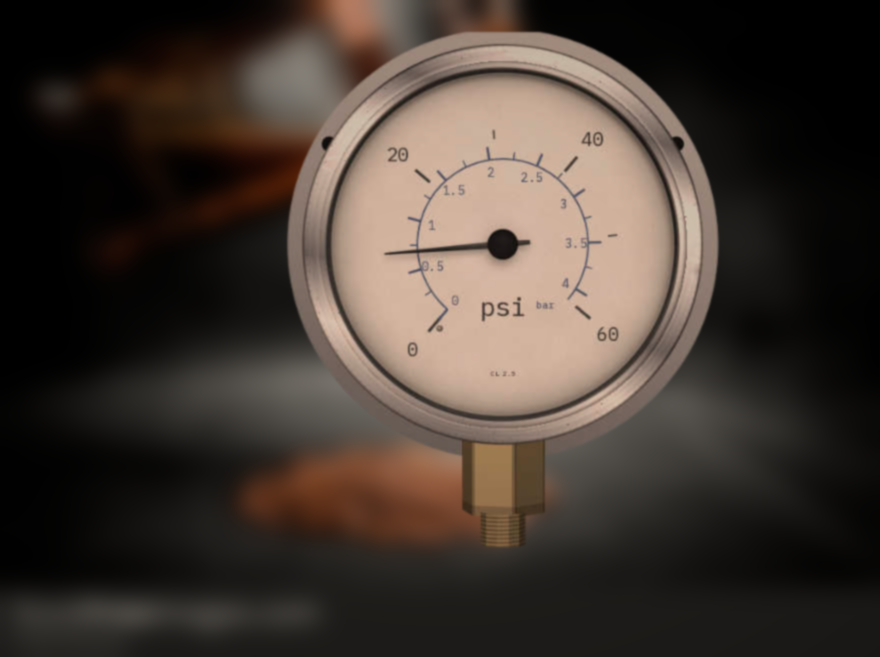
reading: psi 10
